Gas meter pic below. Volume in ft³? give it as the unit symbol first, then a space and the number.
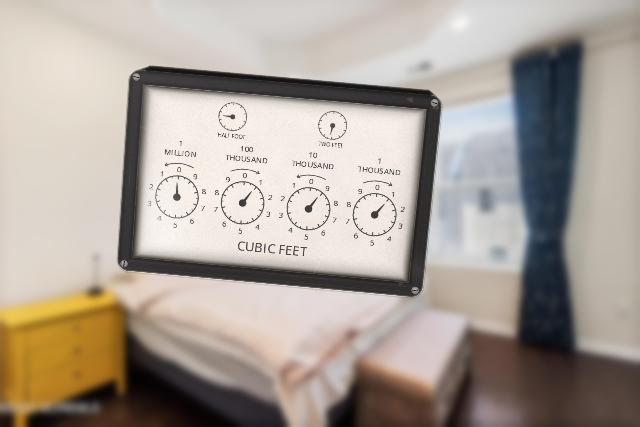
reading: ft³ 9100
